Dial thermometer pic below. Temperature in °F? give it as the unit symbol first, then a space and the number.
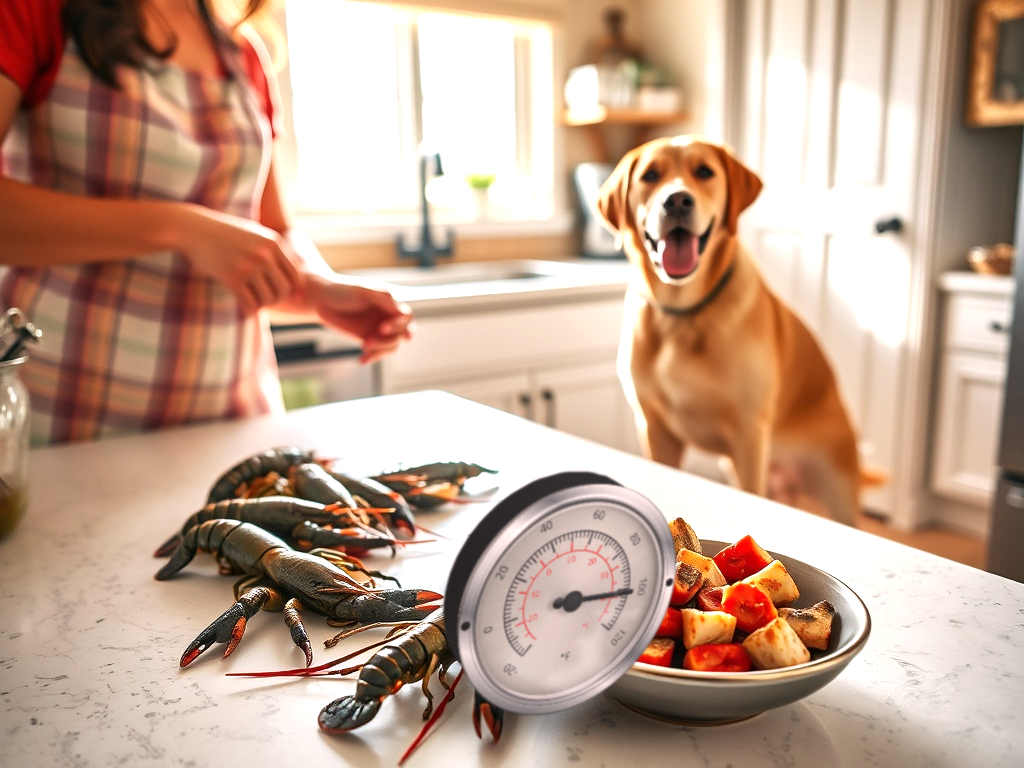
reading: °F 100
